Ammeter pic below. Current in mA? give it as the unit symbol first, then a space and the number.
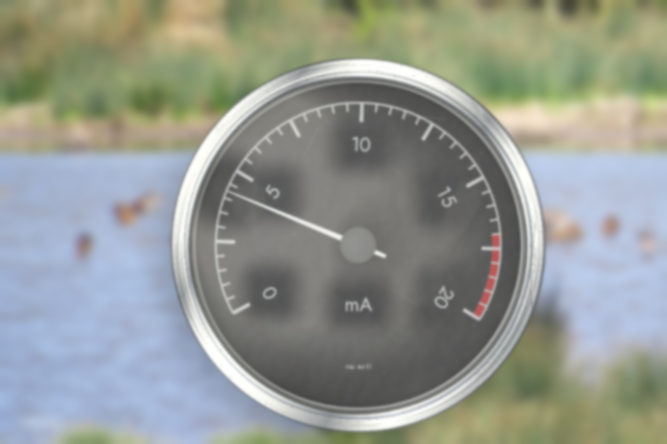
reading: mA 4.25
